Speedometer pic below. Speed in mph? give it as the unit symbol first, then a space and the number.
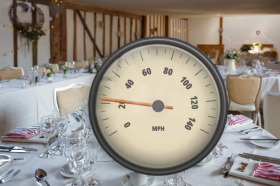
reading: mph 22.5
